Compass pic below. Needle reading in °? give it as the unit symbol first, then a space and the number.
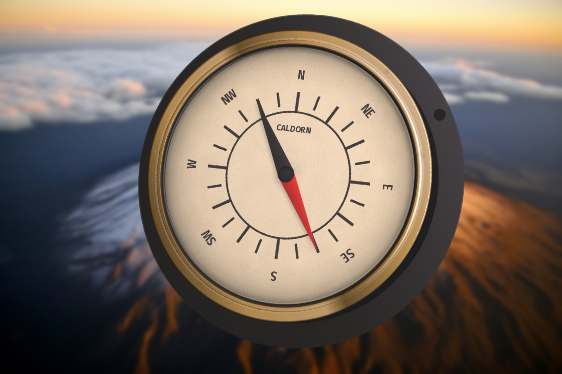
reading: ° 150
